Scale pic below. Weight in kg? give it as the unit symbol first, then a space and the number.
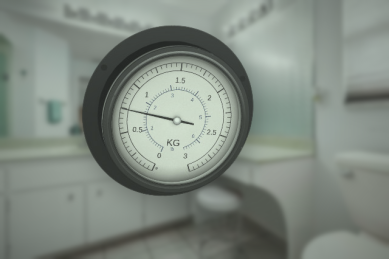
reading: kg 0.75
